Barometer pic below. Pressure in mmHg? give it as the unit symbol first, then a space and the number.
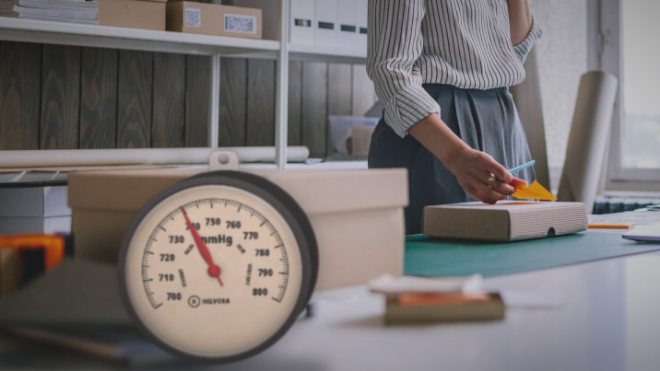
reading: mmHg 740
